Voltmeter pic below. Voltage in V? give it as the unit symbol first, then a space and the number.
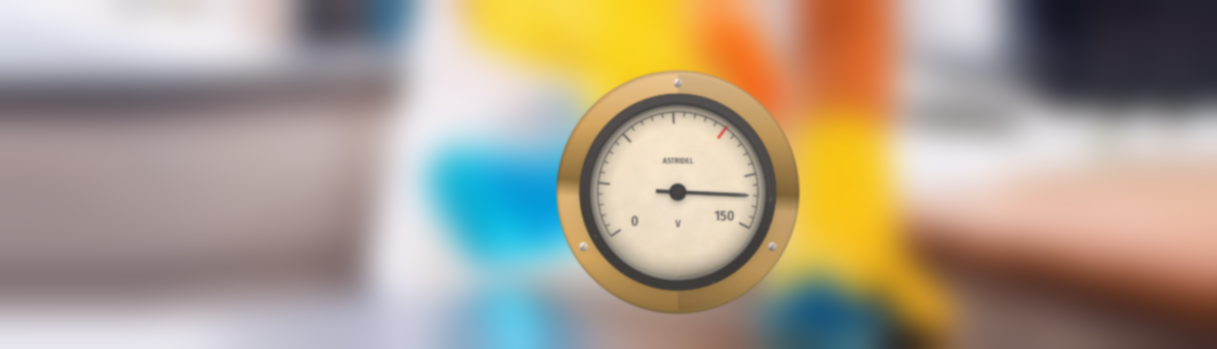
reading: V 135
